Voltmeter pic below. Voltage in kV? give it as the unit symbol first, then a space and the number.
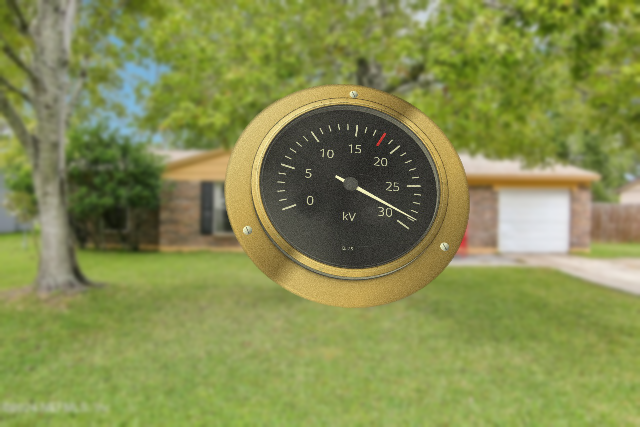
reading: kV 29
